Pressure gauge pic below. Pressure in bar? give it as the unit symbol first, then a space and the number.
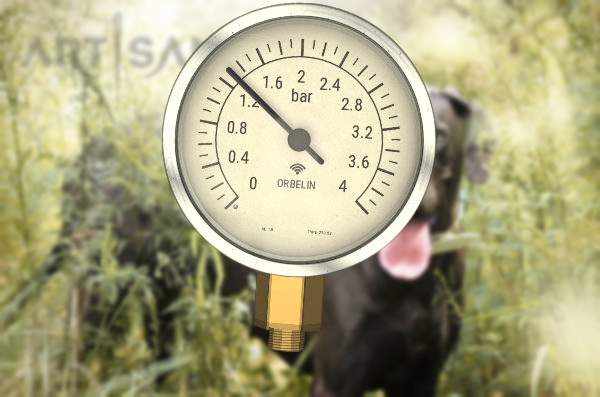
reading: bar 1.3
